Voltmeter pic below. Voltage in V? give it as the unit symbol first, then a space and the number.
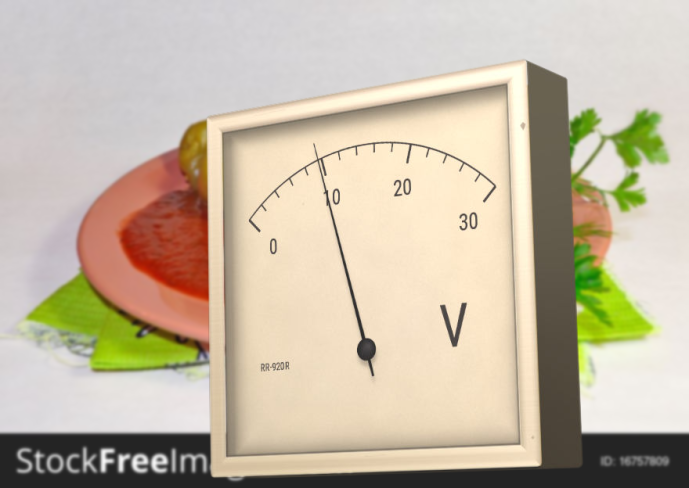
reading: V 10
